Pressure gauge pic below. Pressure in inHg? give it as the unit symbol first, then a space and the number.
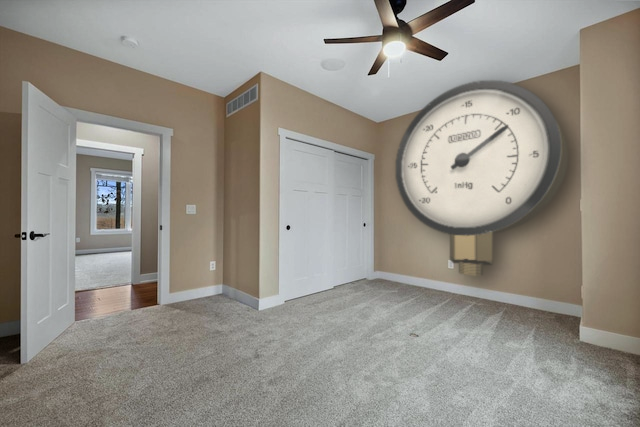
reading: inHg -9
